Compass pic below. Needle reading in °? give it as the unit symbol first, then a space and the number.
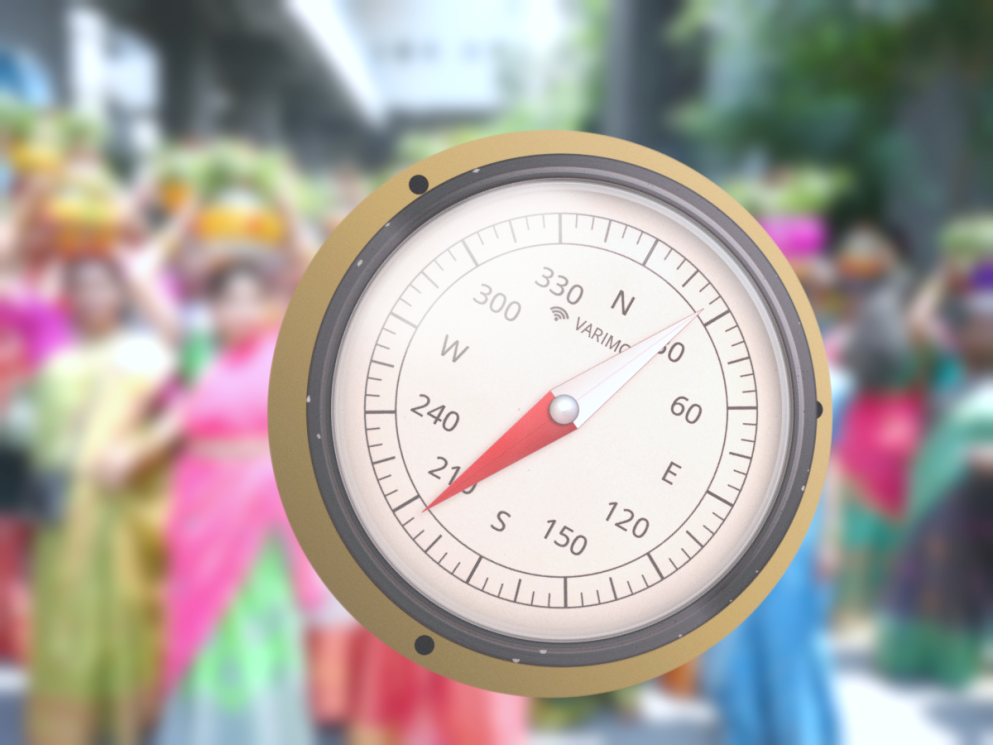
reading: ° 205
